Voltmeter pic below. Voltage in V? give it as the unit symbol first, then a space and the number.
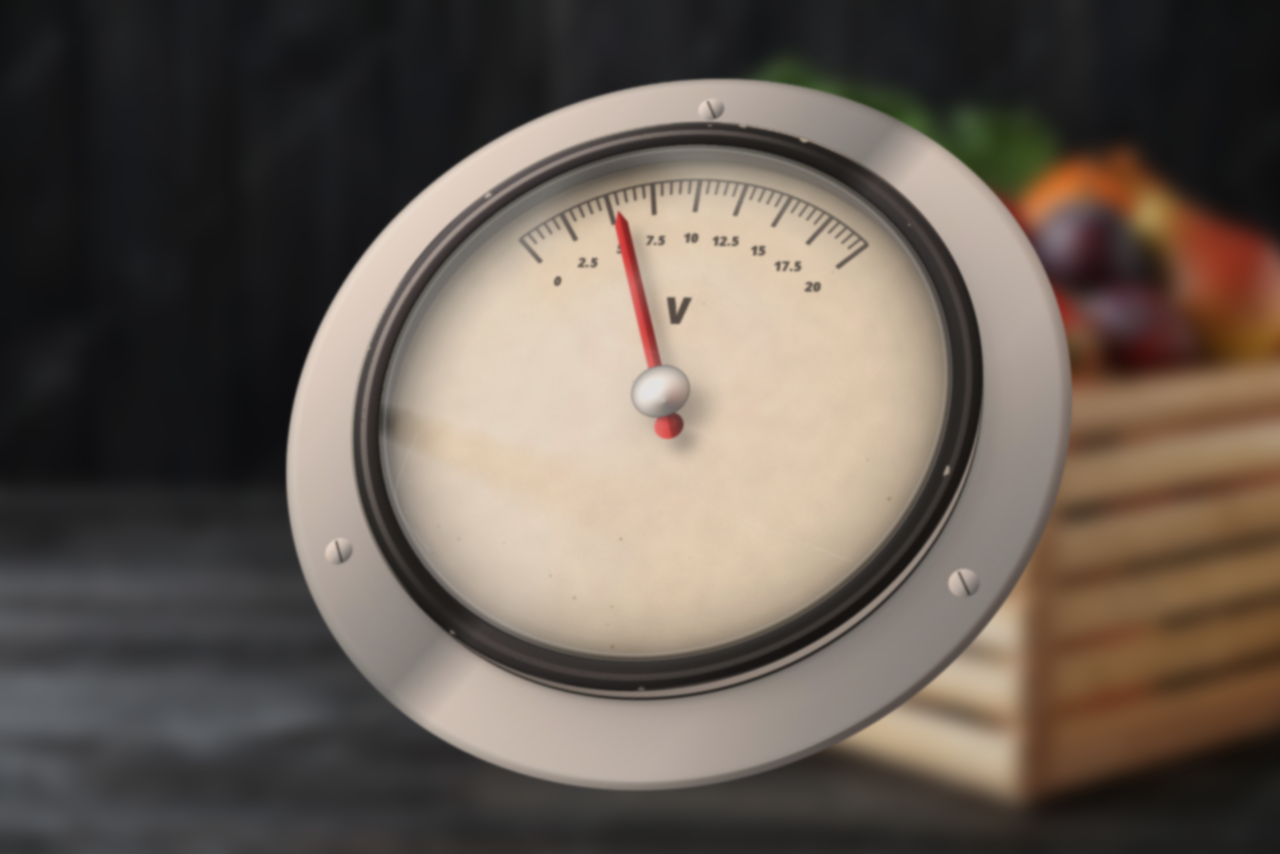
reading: V 5.5
